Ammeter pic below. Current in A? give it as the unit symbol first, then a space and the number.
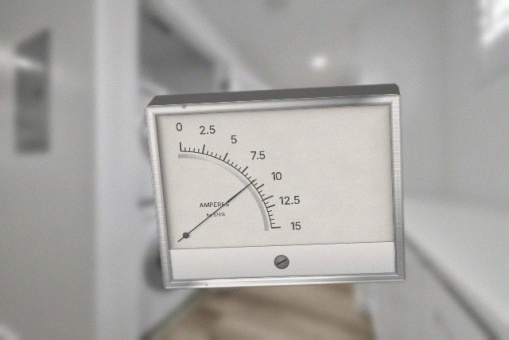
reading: A 9
